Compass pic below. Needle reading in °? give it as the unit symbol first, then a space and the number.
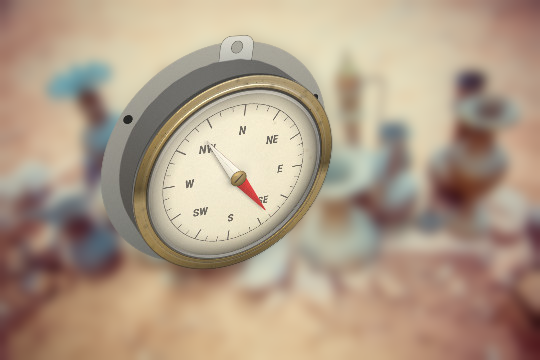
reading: ° 140
